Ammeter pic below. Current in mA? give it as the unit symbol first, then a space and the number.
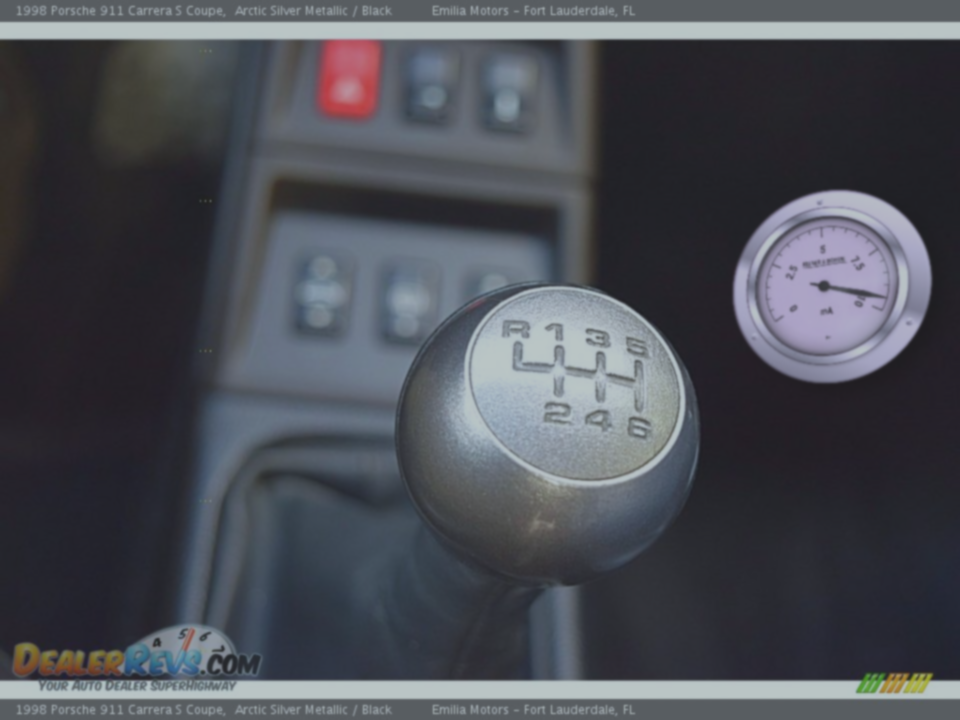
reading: mA 9.5
